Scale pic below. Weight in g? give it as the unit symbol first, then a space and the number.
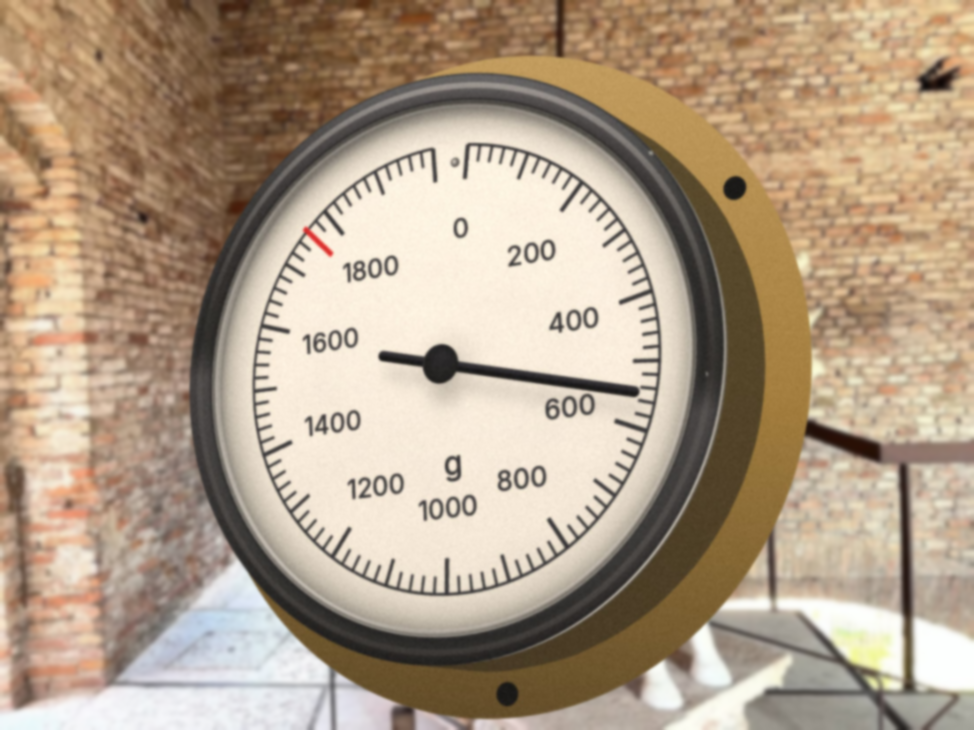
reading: g 550
